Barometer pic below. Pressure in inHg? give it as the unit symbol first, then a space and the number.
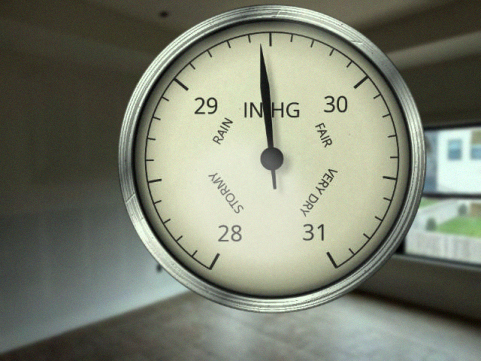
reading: inHg 29.45
